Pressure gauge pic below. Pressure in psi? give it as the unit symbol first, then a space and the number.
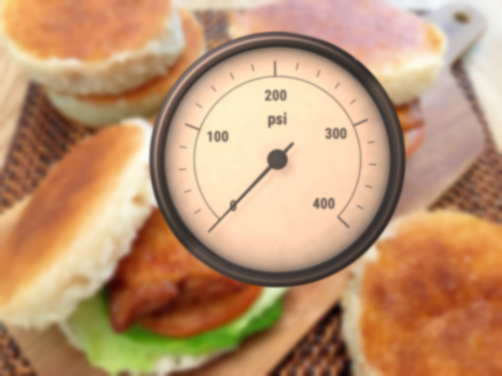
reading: psi 0
